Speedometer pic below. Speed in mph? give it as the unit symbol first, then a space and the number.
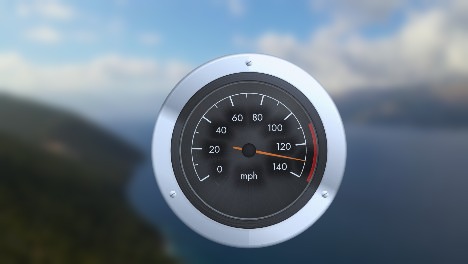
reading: mph 130
